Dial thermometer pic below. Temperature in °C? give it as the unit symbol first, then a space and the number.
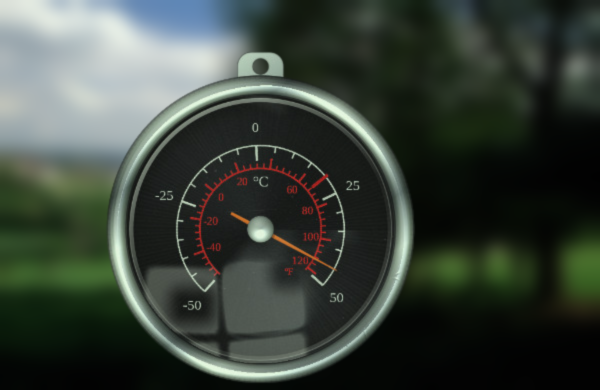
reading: °C 45
